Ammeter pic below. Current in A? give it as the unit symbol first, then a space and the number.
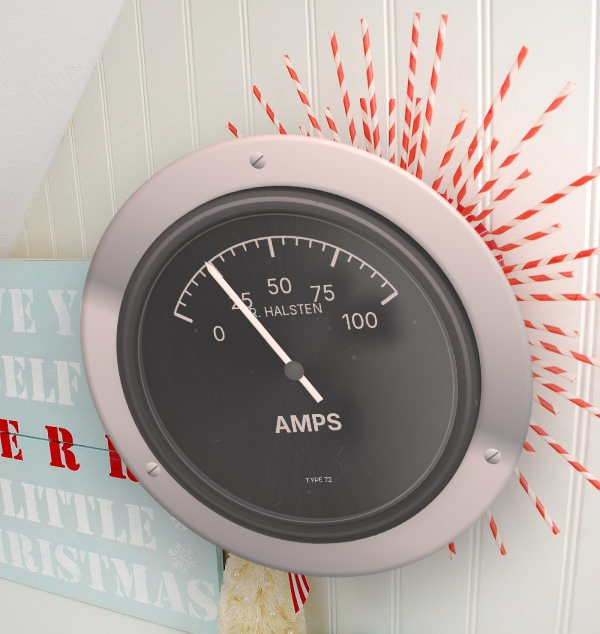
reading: A 25
